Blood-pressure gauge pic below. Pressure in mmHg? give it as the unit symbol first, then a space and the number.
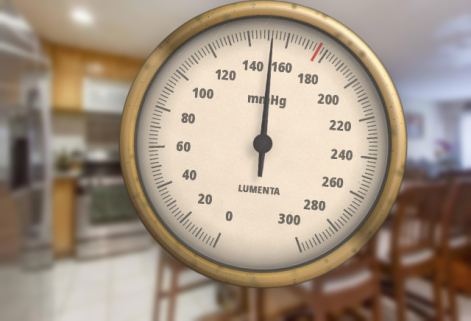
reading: mmHg 152
